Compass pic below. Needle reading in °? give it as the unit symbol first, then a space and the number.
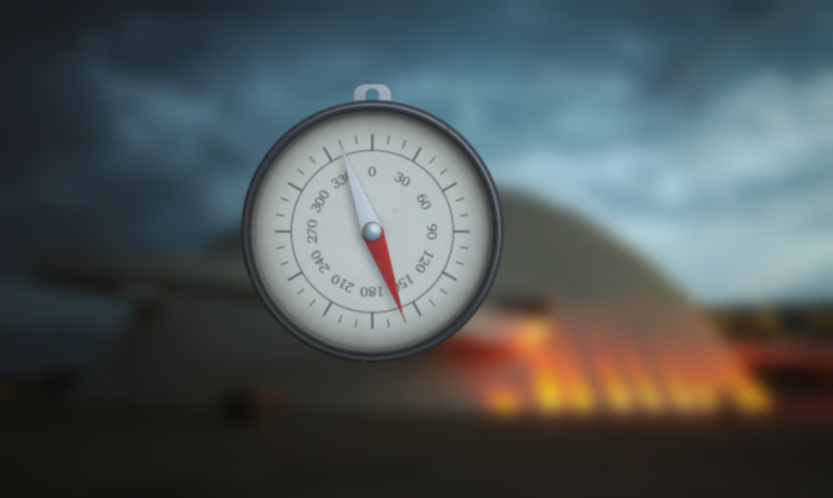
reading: ° 160
